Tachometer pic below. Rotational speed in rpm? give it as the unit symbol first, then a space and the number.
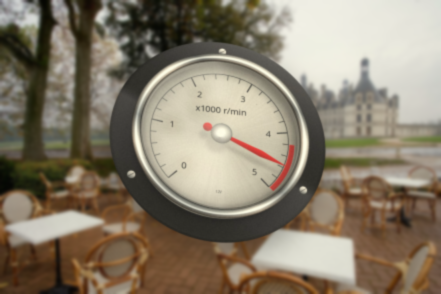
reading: rpm 4600
